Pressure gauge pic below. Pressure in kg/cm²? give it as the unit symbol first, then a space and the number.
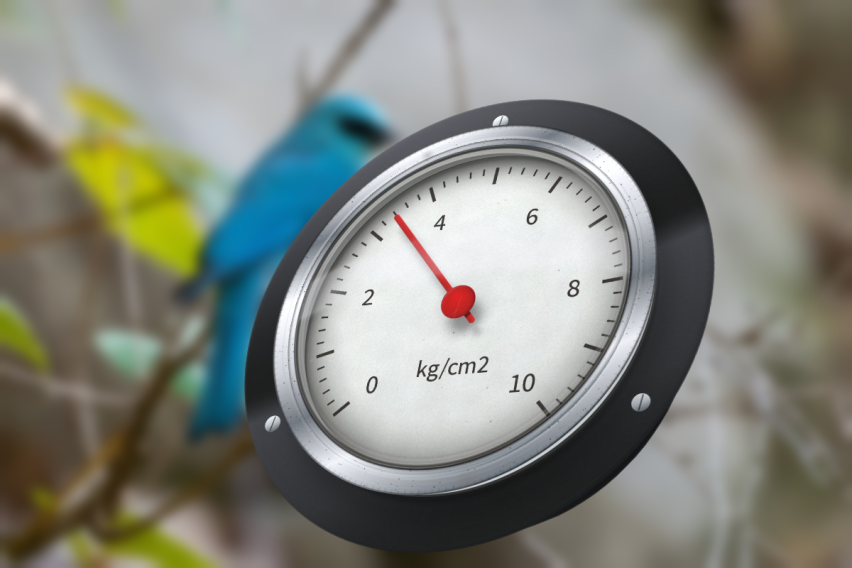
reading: kg/cm² 3.4
